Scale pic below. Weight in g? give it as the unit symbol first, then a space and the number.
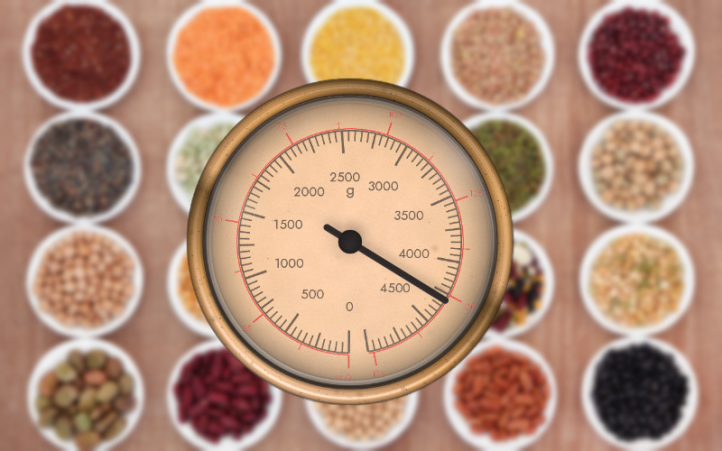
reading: g 4300
